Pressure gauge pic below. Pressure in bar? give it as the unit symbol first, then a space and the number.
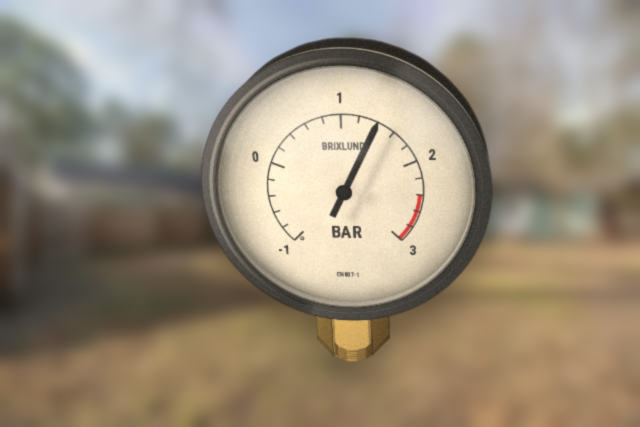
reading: bar 1.4
